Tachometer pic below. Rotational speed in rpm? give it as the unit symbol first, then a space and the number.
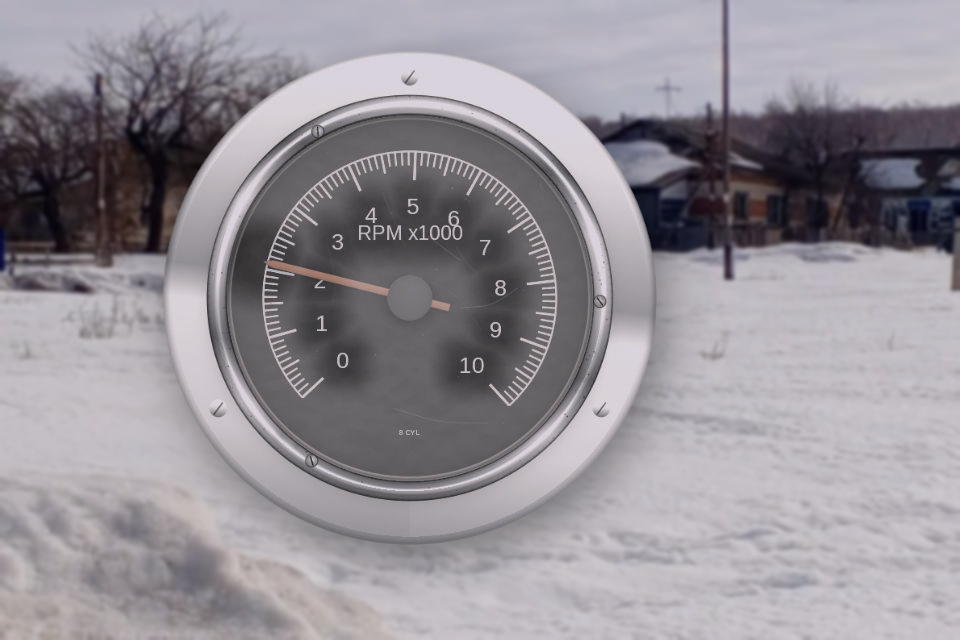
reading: rpm 2100
